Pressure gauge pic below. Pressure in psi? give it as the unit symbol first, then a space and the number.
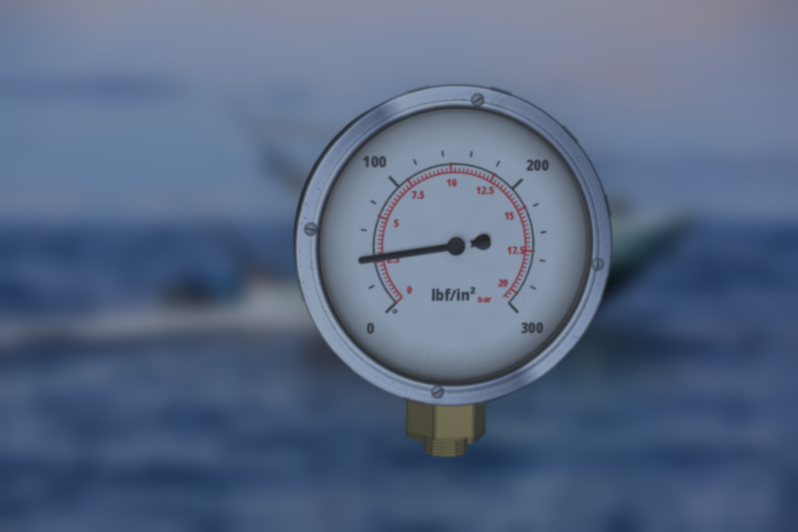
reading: psi 40
